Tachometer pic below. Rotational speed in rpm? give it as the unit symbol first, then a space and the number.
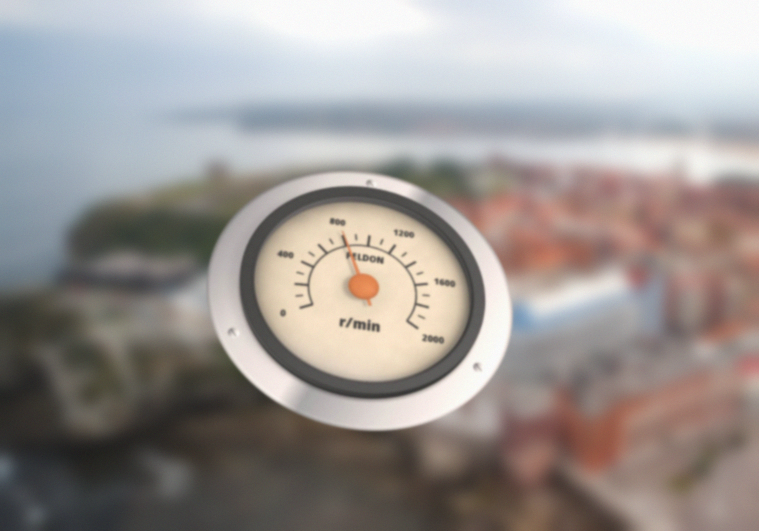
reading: rpm 800
